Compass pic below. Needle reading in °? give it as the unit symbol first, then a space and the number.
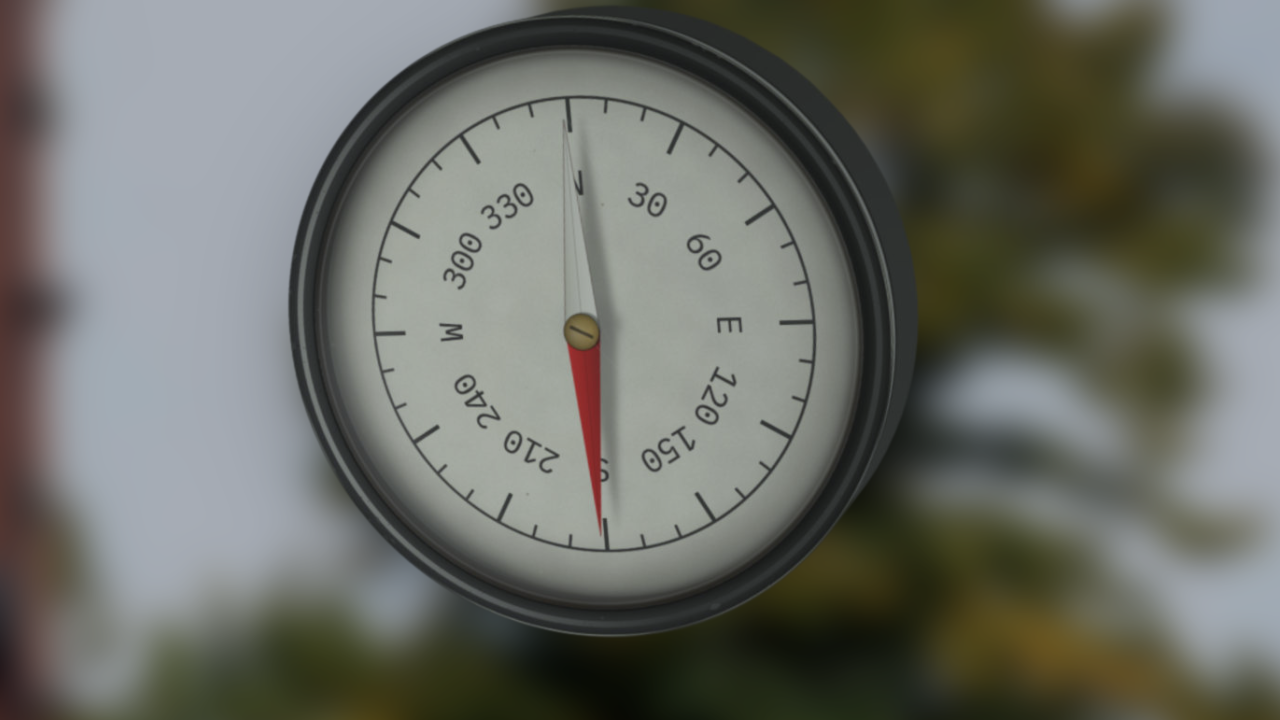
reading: ° 180
